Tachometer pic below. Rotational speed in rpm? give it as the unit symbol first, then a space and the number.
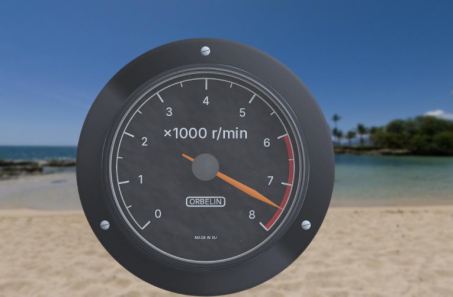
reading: rpm 7500
